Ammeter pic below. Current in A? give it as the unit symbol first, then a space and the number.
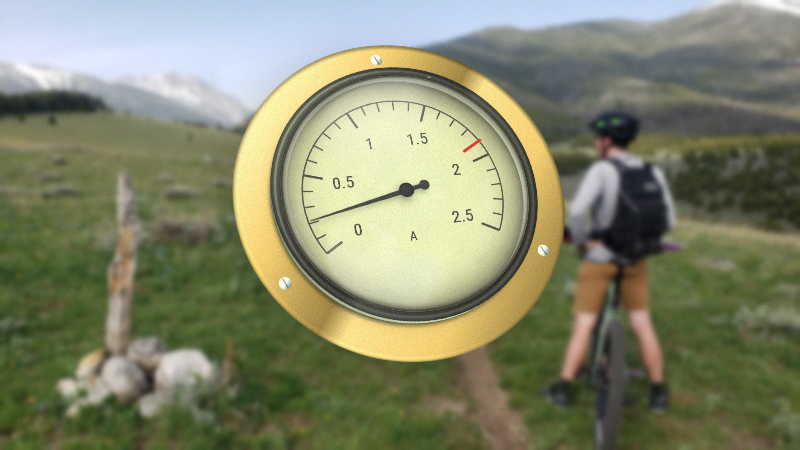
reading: A 0.2
